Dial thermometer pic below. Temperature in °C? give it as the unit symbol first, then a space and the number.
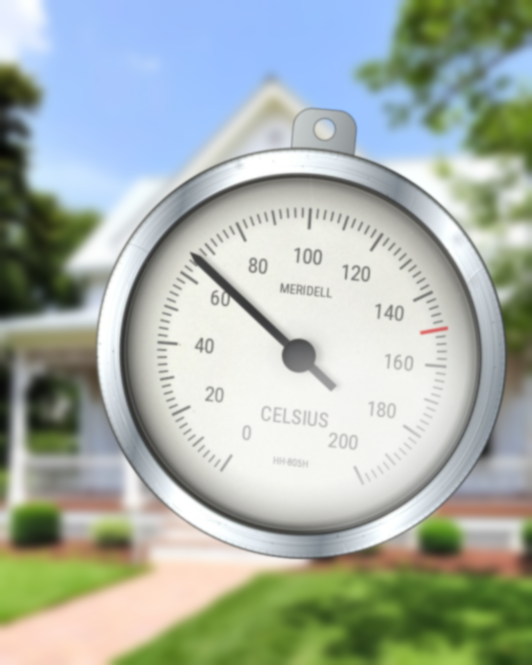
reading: °C 66
